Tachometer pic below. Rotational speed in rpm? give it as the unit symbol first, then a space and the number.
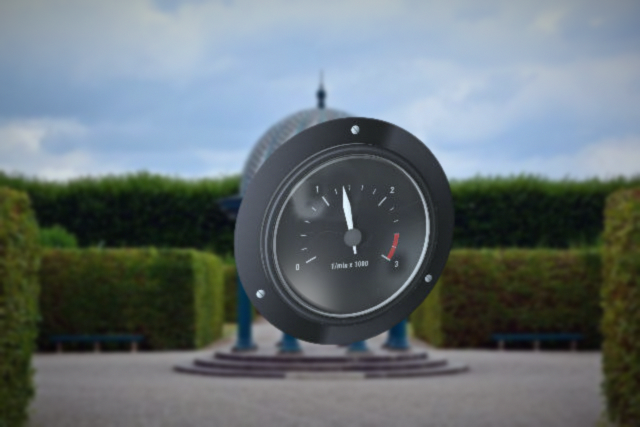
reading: rpm 1300
